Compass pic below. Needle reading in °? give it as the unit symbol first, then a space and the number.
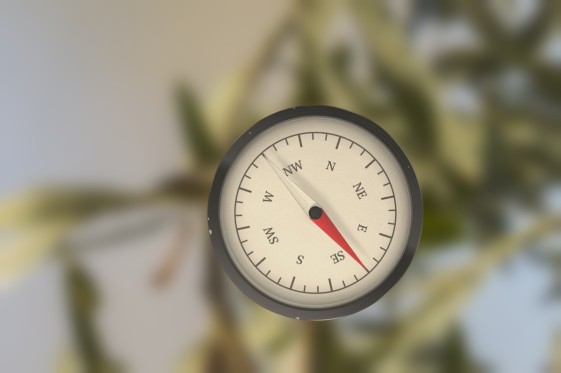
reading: ° 120
